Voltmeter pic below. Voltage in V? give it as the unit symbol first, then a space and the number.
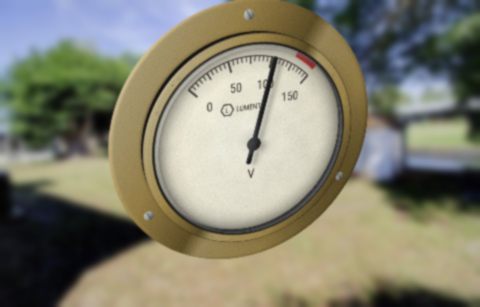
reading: V 100
